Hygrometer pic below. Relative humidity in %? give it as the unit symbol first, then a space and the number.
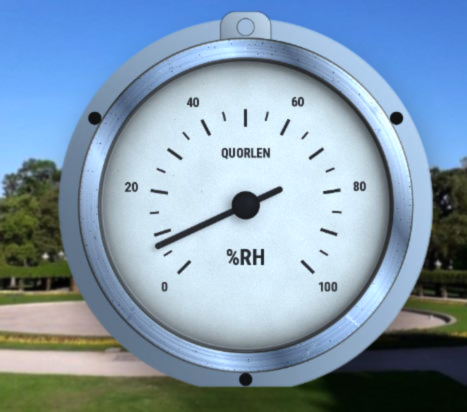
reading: % 7.5
